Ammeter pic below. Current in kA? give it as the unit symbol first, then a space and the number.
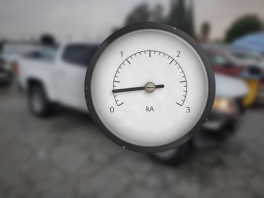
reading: kA 0.3
